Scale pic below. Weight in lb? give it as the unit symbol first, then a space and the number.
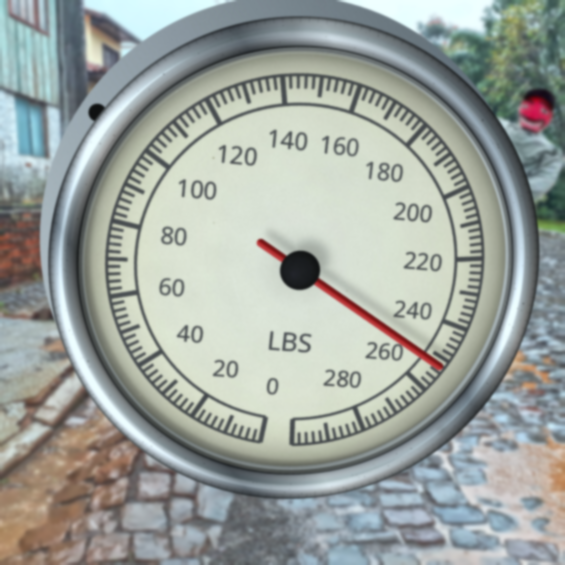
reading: lb 252
